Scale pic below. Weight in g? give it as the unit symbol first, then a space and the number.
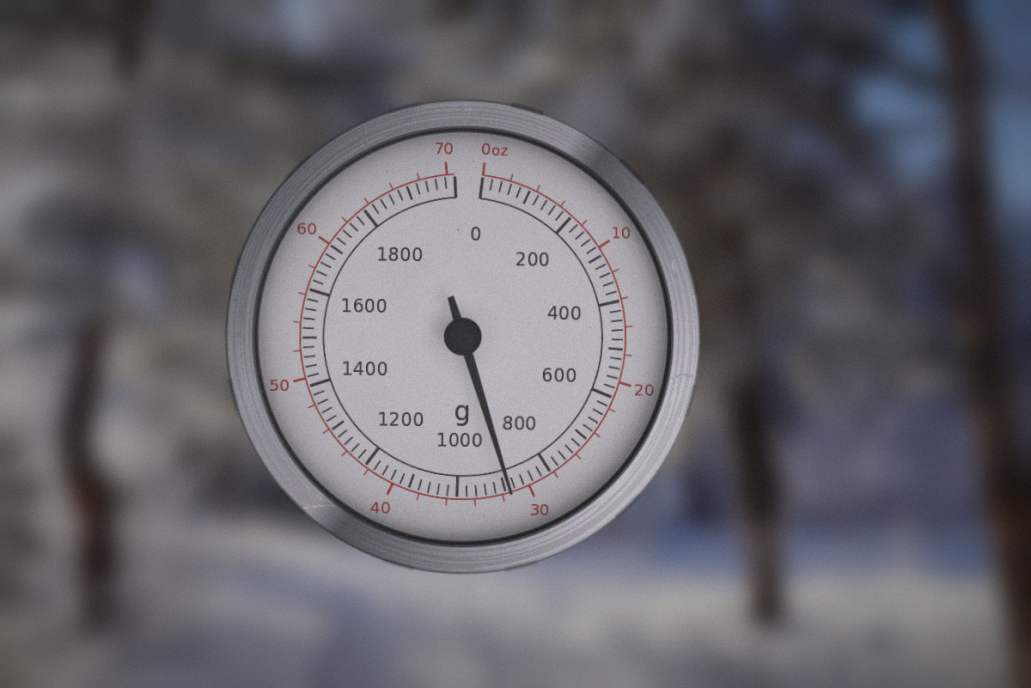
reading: g 890
